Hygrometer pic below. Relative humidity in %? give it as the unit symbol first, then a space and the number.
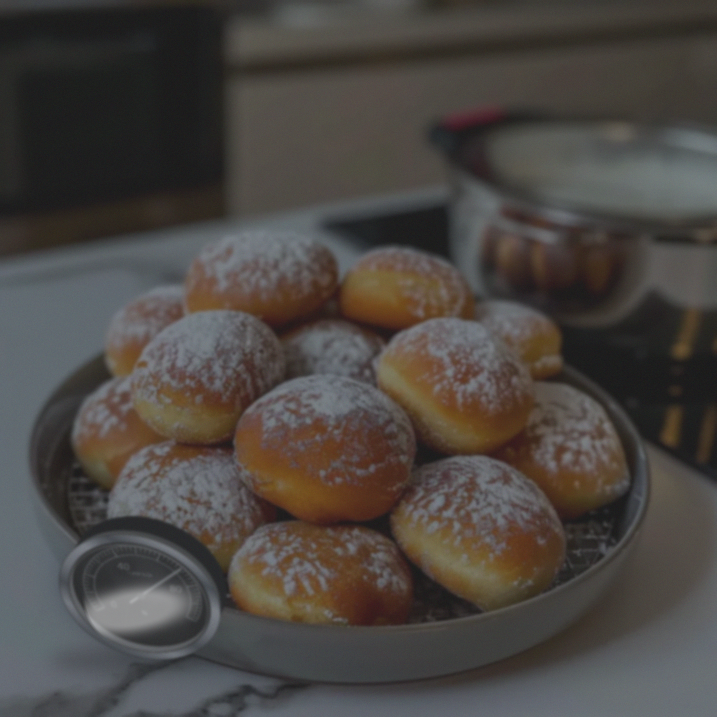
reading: % 70
